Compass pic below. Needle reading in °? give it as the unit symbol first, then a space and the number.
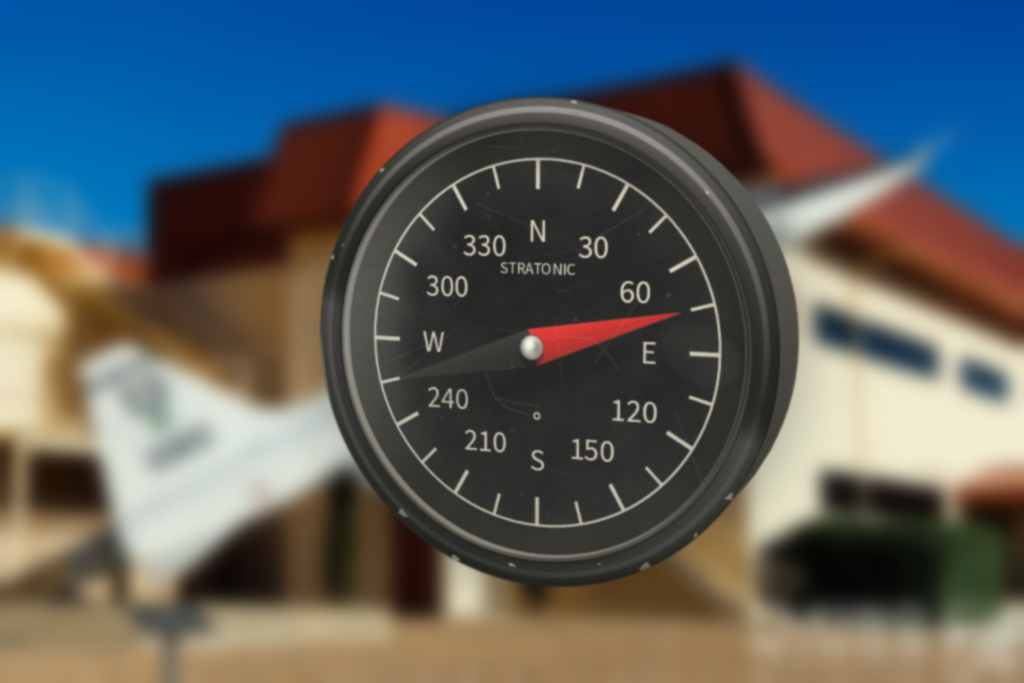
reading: ° 75
